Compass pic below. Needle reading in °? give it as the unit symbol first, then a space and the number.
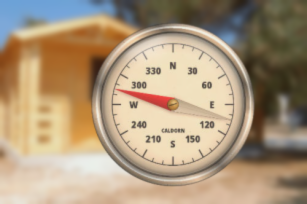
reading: ° 285
